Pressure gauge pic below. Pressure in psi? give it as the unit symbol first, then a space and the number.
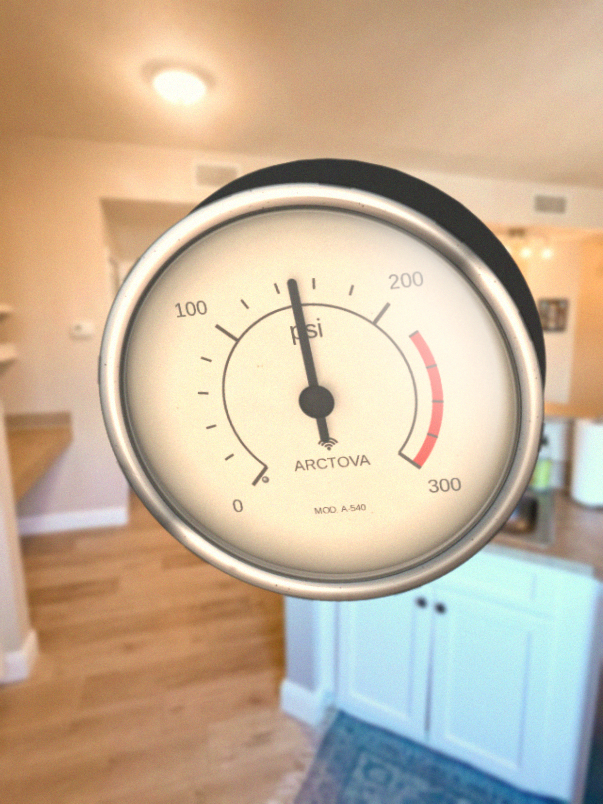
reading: psi 150
